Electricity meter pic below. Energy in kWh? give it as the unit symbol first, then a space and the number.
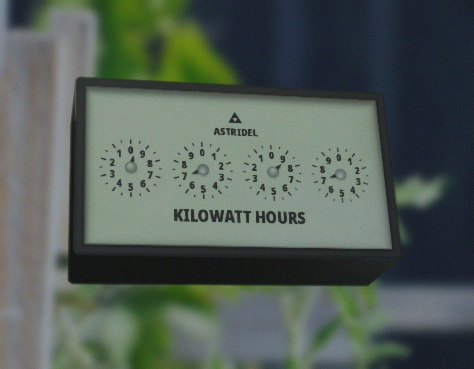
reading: kWh 9687
